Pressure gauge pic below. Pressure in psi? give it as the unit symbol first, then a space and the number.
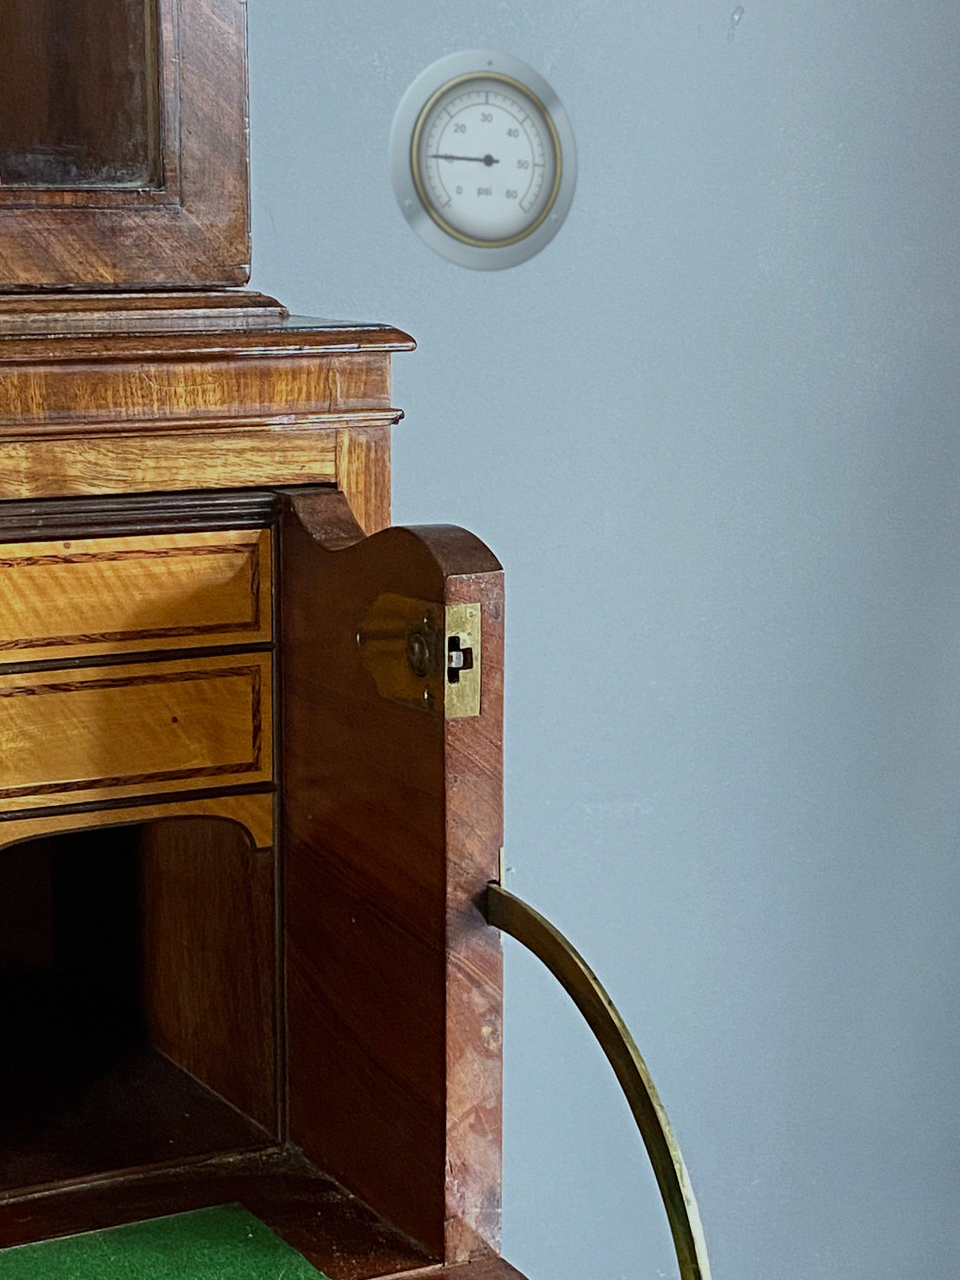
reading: psi 10
